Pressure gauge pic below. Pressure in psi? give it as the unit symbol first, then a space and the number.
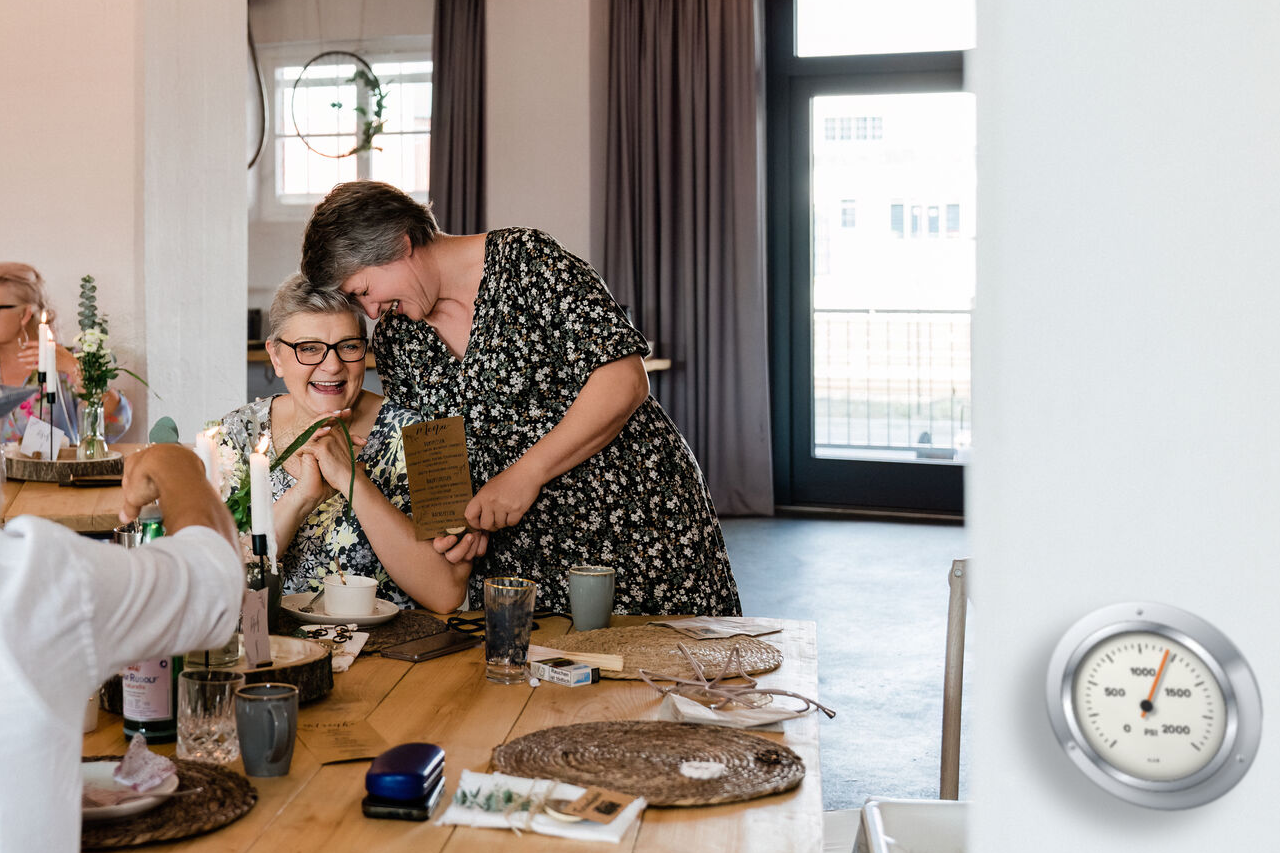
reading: psi 1200
